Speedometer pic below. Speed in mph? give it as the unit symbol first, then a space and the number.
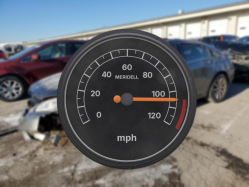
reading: mph 105
